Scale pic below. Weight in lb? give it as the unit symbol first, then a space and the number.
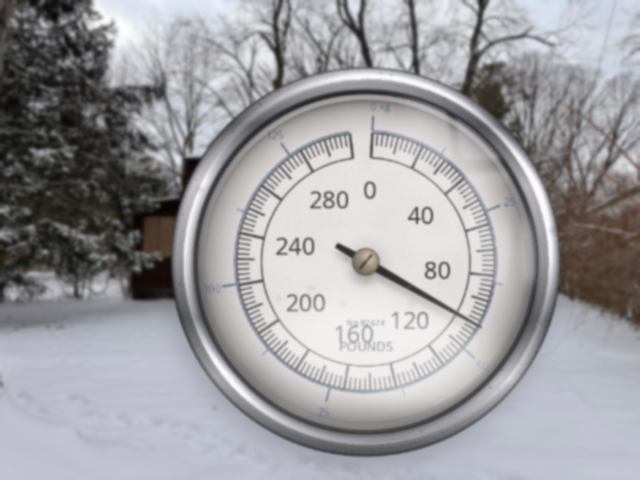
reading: lb 100
